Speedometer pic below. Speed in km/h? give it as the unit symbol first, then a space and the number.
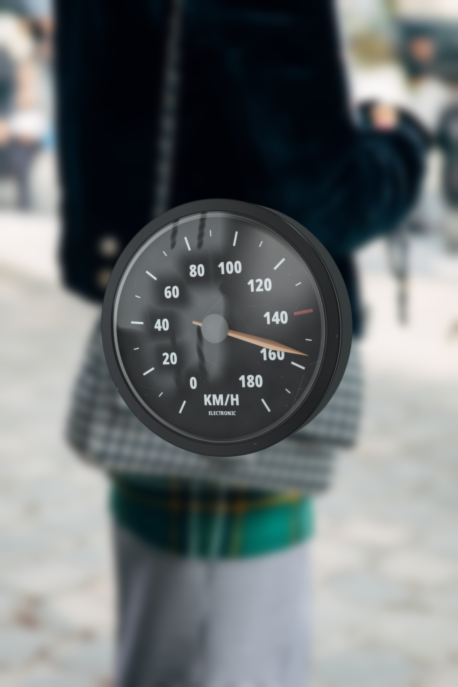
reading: km/h 155
